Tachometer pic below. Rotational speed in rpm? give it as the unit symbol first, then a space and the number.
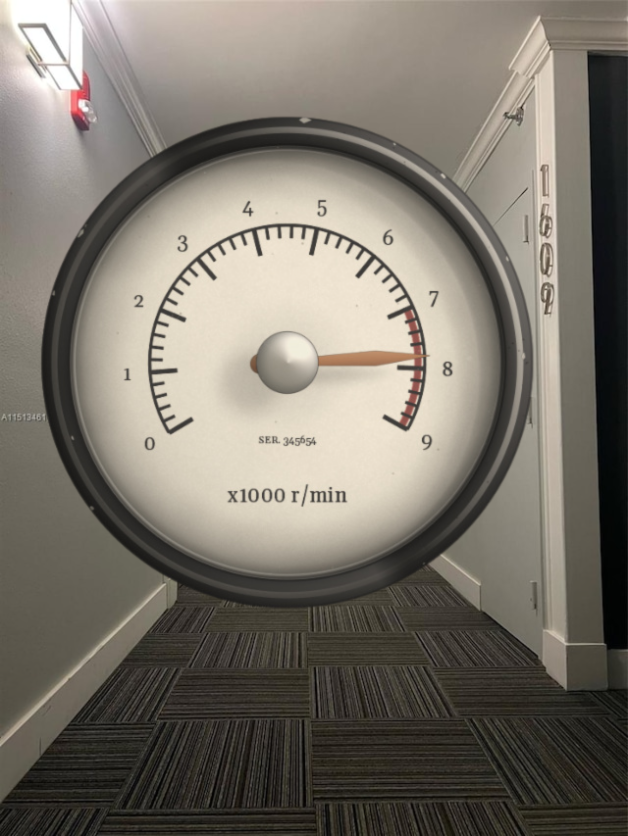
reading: rpm 7800
